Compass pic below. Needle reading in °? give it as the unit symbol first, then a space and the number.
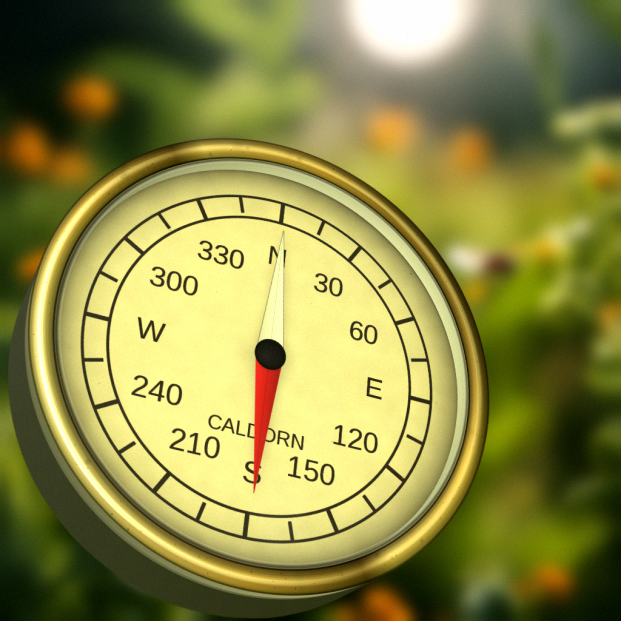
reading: ° 180
